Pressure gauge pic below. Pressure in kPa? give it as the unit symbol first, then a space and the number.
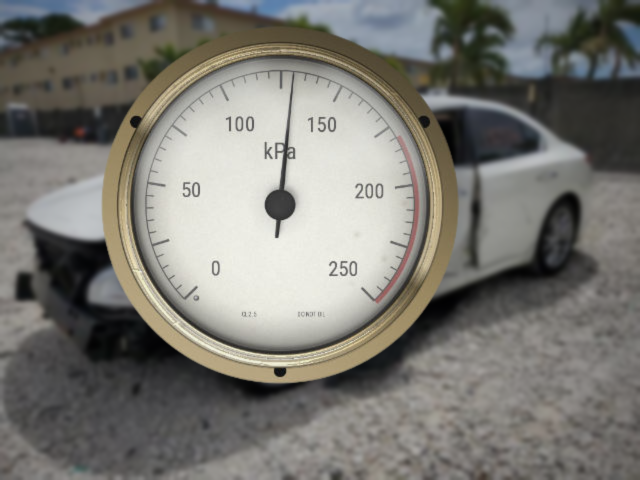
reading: kPa 130
